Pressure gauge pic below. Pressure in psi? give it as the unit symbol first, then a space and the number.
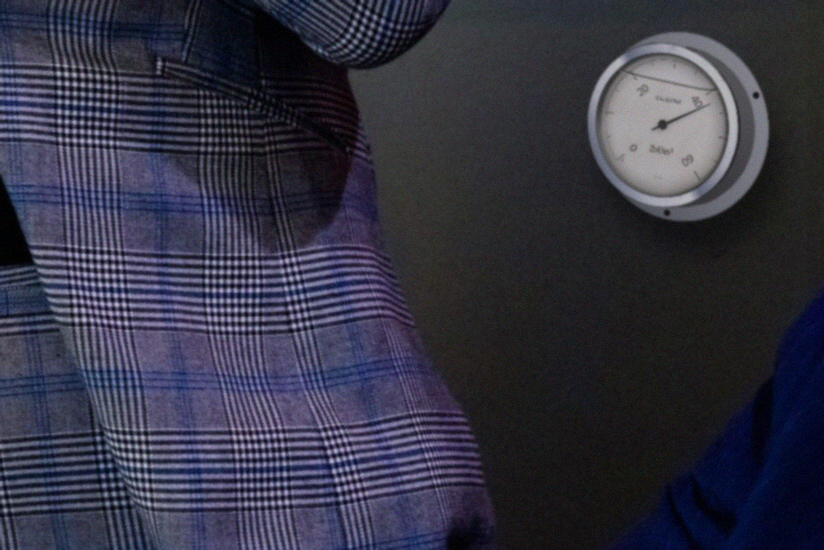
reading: psi 42.5
